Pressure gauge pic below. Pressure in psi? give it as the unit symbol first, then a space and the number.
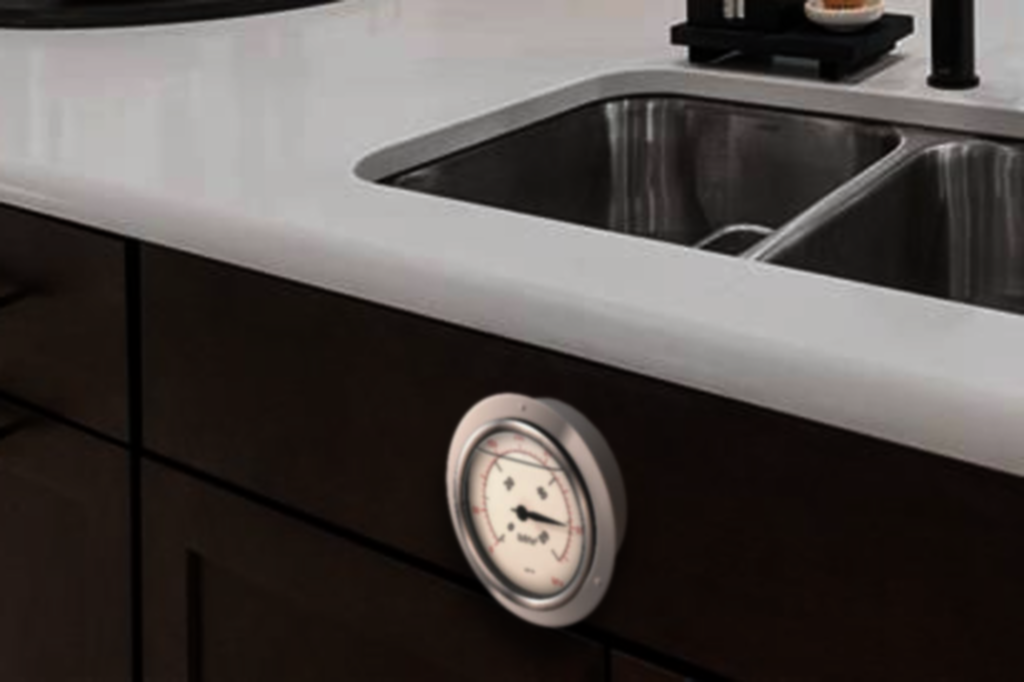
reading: psi 50
